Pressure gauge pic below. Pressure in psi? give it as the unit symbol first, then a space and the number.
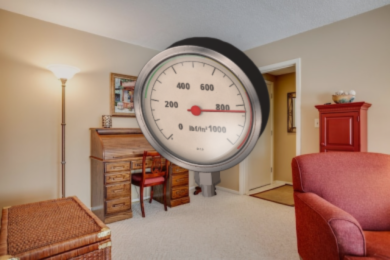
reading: psi 825
